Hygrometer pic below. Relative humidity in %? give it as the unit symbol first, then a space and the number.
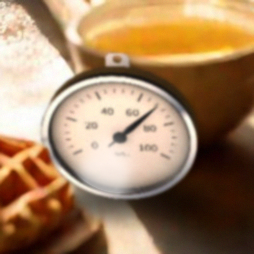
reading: % 68
